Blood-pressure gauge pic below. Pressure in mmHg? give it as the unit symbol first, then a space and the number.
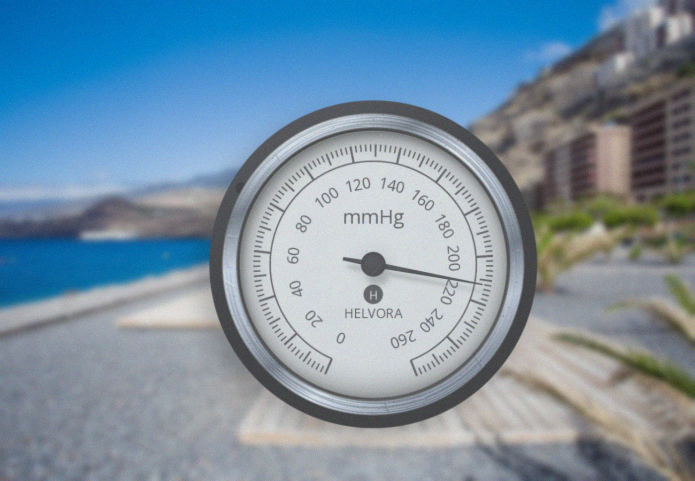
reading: mmHg 212
